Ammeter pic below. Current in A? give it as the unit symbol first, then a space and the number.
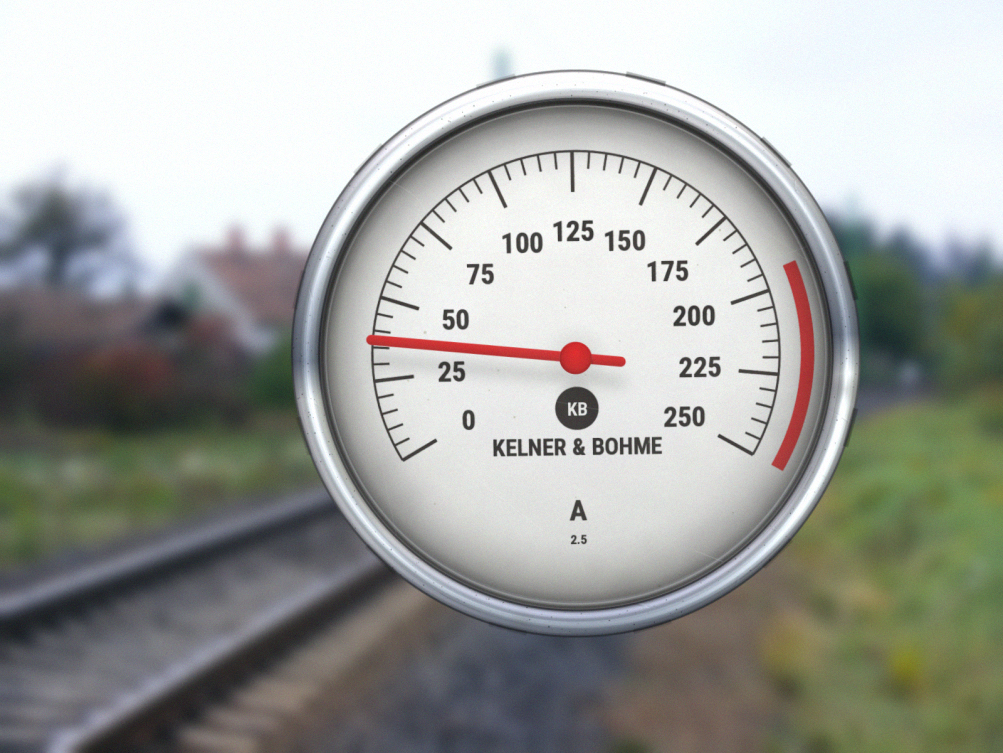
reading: A 37.5
